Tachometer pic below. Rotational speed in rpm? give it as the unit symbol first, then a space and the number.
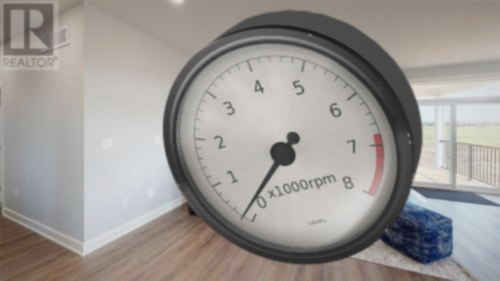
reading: rpm 200
